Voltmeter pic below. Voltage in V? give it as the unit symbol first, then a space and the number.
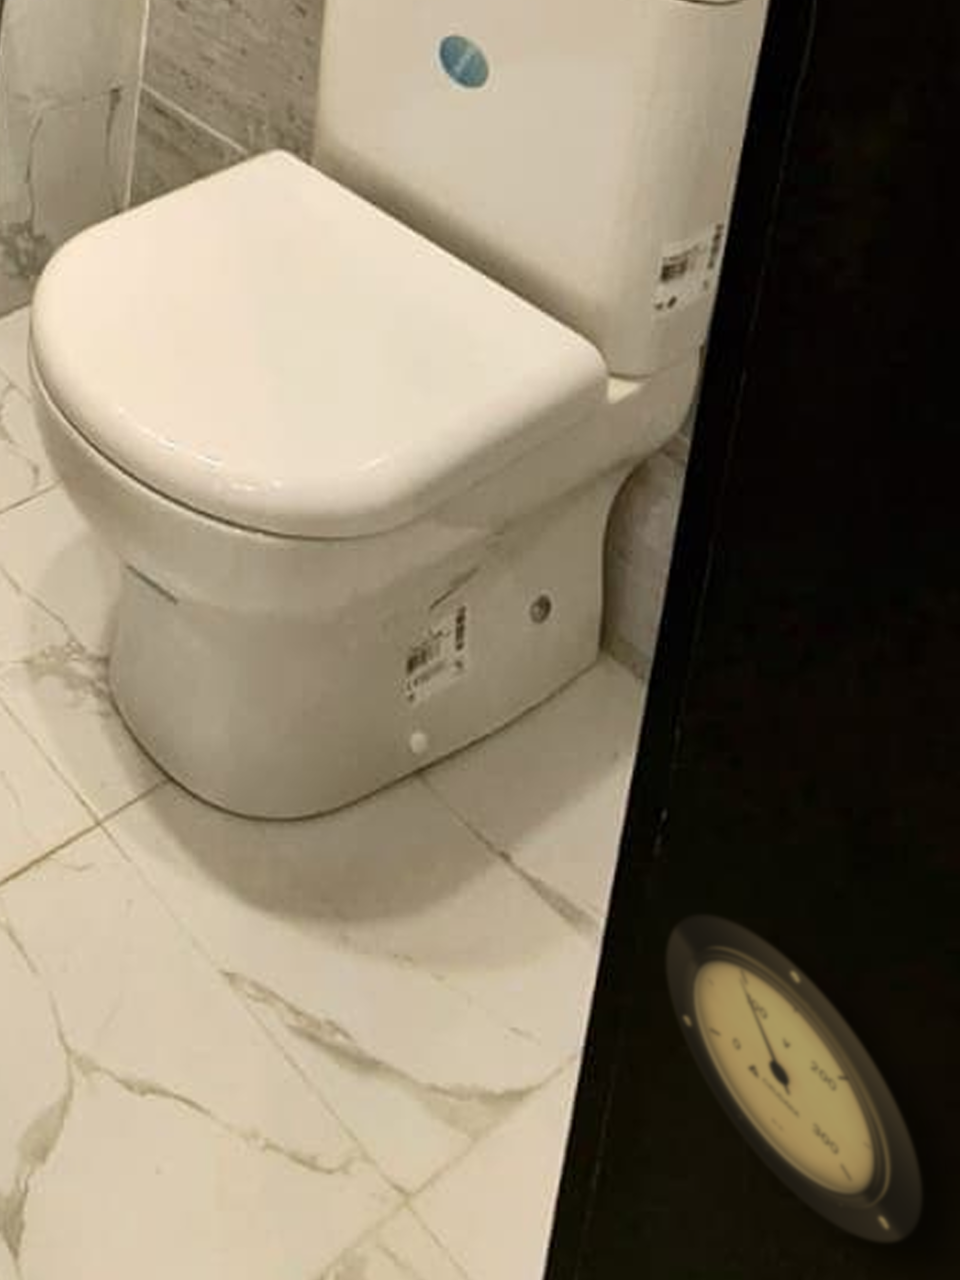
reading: V 100
